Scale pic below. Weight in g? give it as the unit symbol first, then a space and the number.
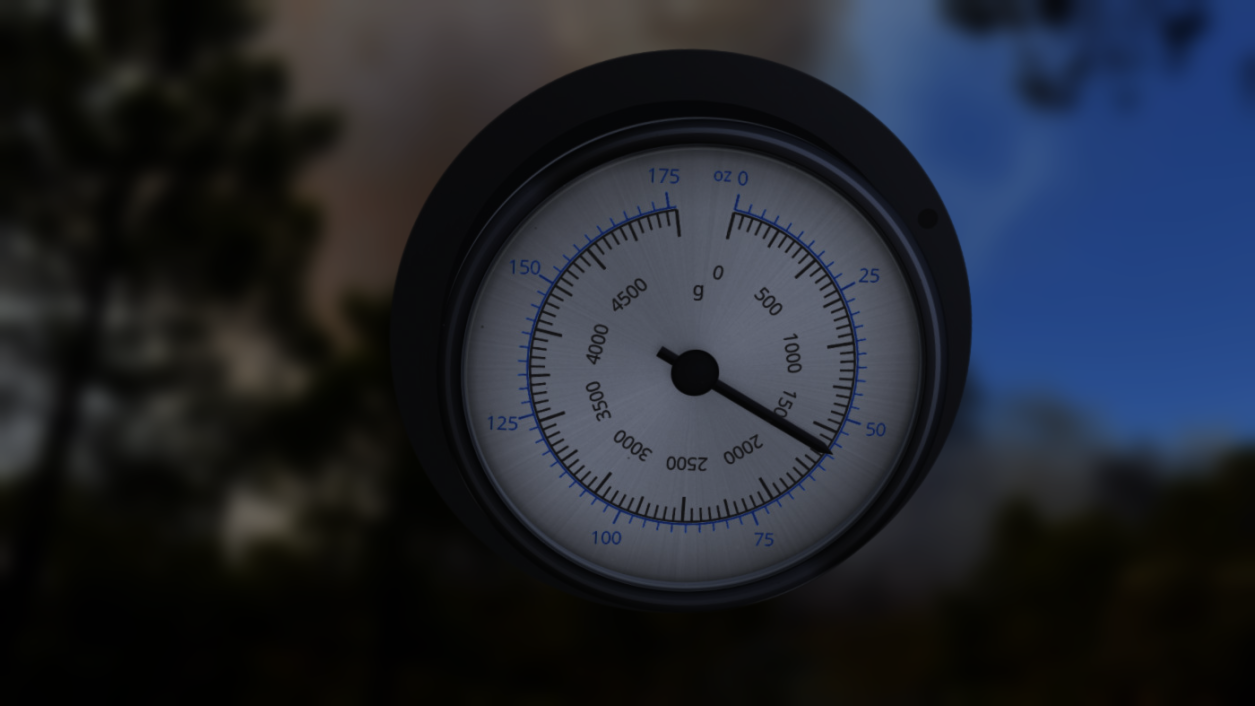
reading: g 1600
